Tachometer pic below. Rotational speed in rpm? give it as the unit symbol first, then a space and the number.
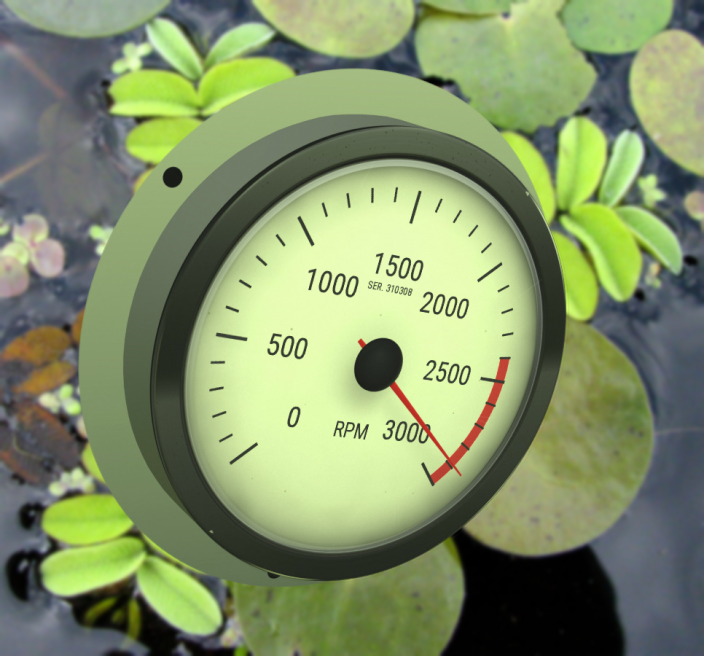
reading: rpm 2900
